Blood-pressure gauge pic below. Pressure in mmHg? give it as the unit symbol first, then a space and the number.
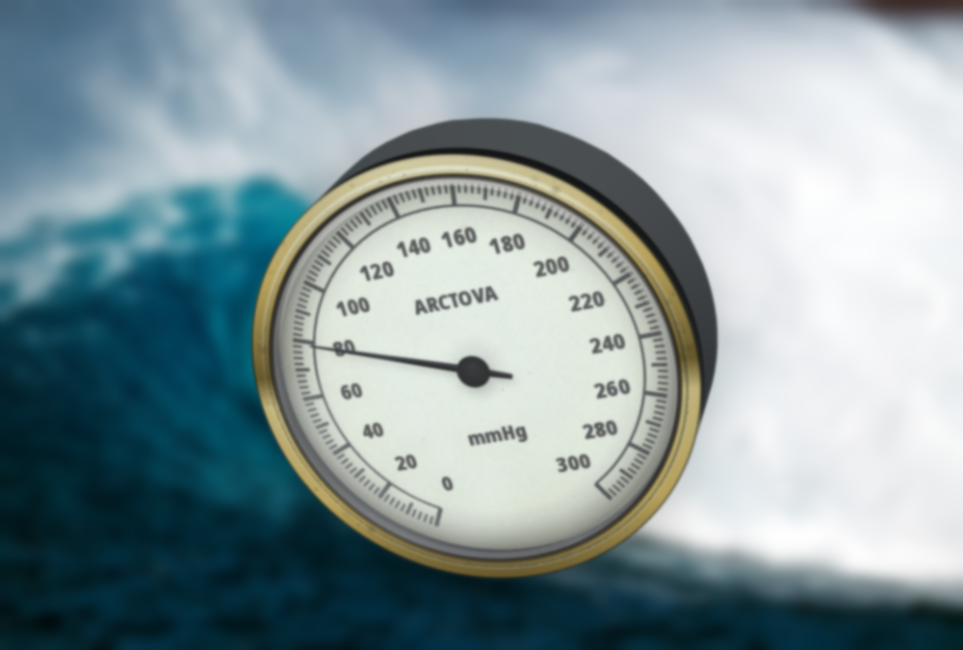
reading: mmHg 80
